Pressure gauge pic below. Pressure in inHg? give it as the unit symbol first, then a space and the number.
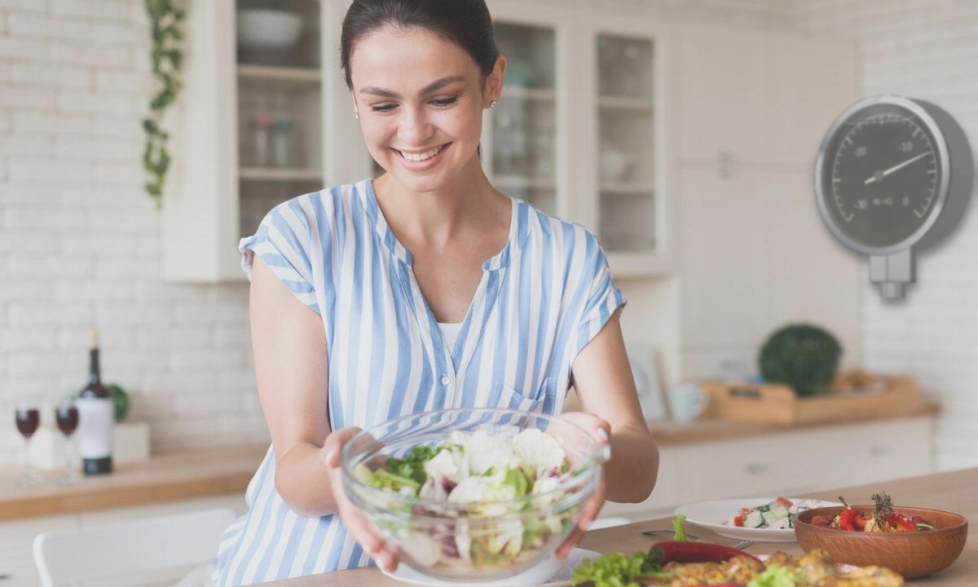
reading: inHg -7
